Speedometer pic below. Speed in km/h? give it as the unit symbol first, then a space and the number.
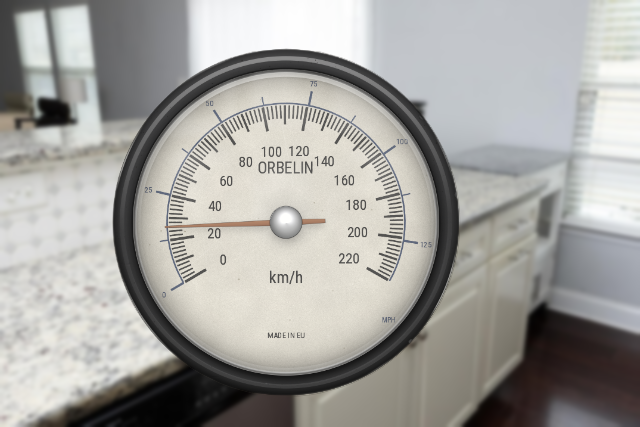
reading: km/h 26
